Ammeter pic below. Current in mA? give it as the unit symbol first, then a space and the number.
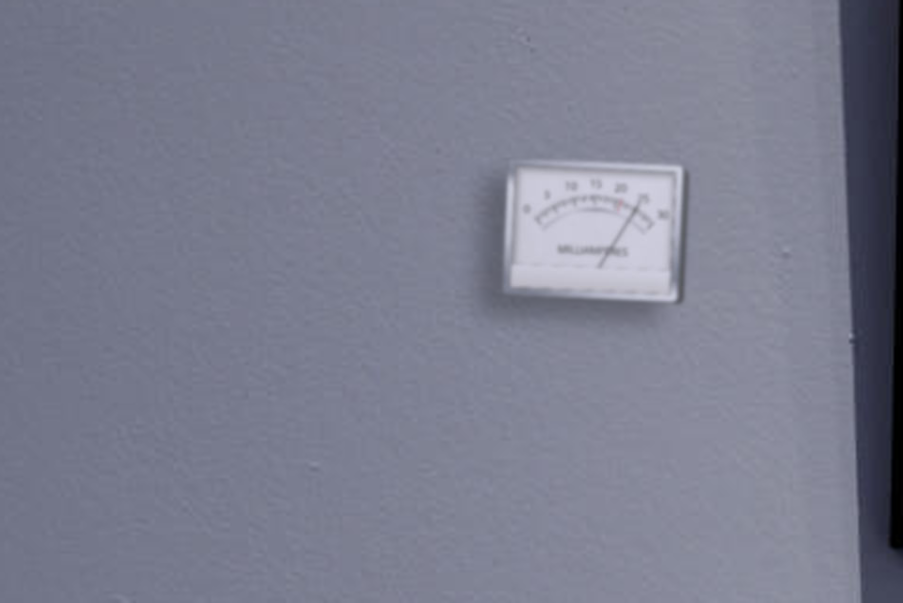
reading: mA 25
